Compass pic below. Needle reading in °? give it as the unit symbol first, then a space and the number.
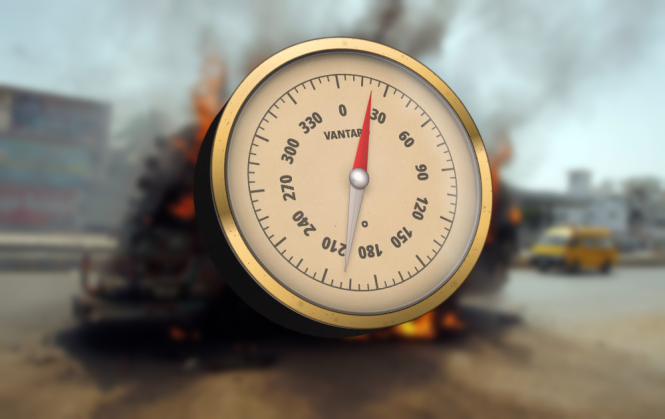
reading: ° 20
